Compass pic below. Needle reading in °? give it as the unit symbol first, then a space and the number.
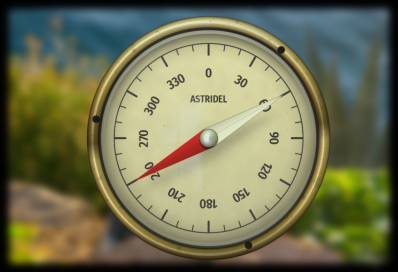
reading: ° 240
